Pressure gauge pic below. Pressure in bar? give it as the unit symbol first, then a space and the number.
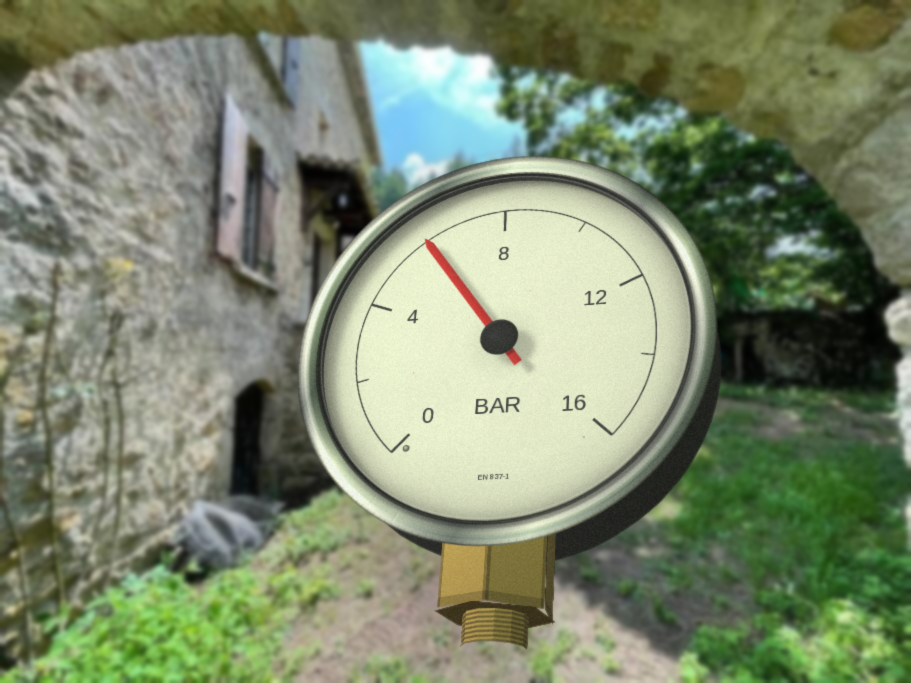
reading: bar 6
